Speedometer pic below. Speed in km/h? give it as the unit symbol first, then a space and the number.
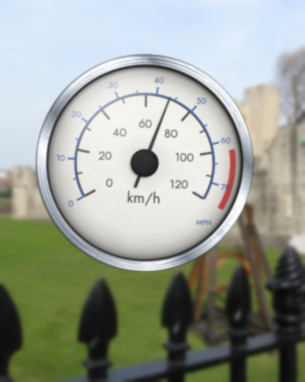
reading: km/h 70
